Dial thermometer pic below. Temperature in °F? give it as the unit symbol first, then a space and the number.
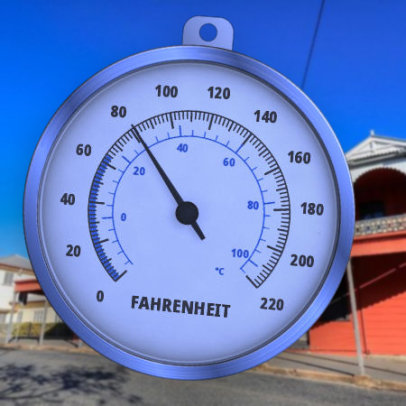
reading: °F 82
